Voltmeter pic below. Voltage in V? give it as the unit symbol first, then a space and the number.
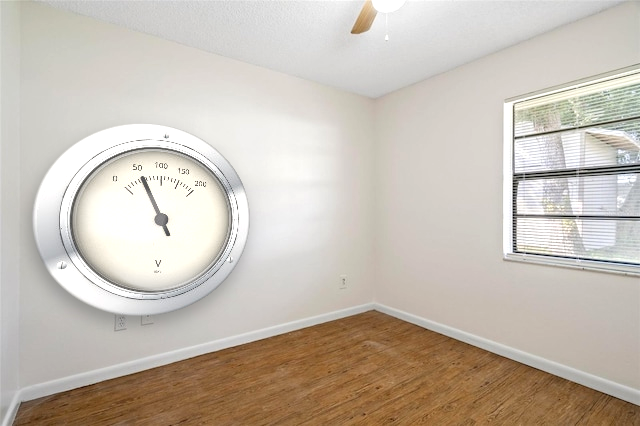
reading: V 50
